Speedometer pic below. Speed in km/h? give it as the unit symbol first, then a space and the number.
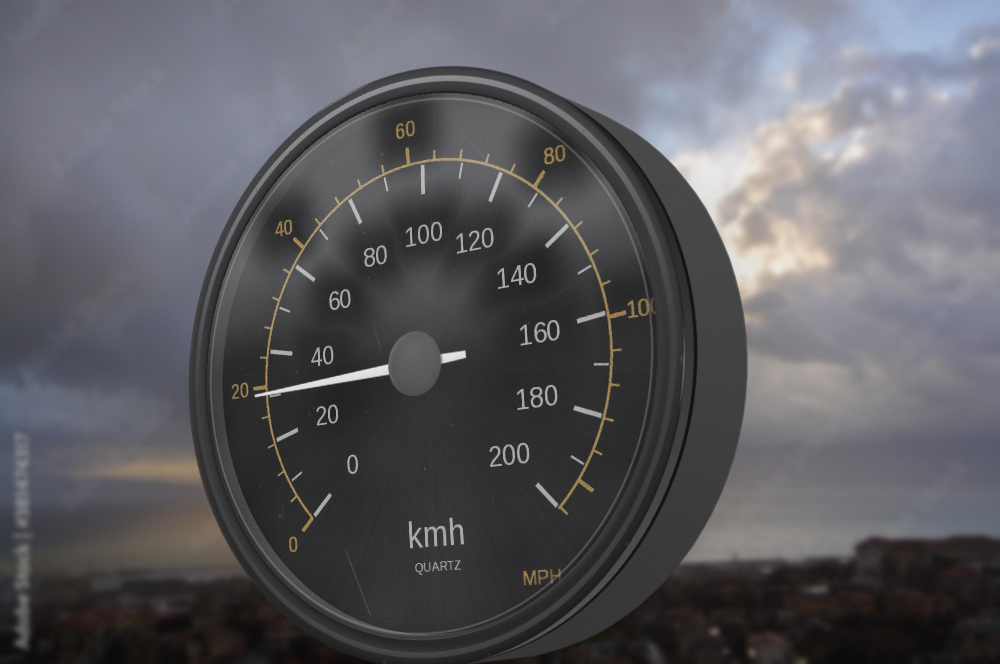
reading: km/h 30
